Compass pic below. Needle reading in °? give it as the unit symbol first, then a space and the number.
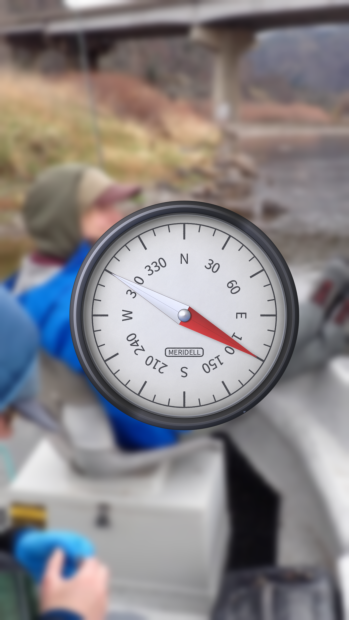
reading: ° 120
